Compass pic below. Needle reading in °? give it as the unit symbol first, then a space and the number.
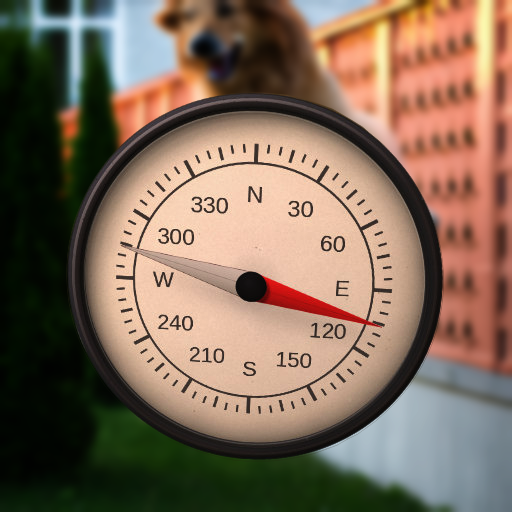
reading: ° 105
